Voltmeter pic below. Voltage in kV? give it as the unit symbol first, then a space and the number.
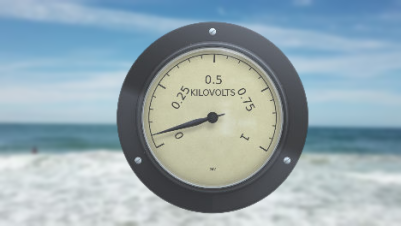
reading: kV 0.05
